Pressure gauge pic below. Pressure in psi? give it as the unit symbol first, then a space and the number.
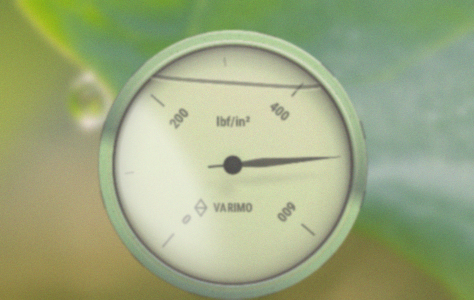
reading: psi 500
